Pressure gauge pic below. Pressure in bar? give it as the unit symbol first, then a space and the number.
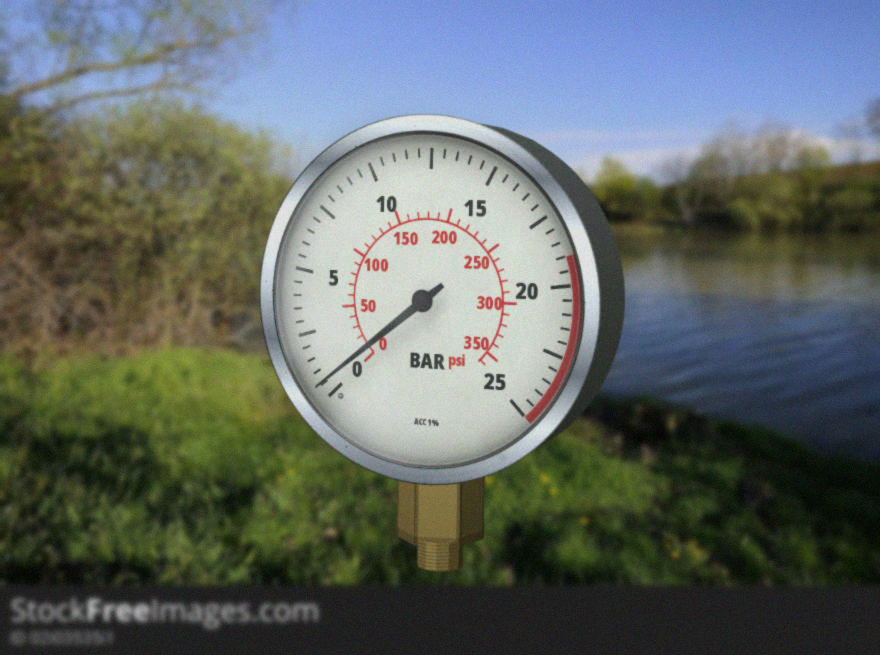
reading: bar 0.5
